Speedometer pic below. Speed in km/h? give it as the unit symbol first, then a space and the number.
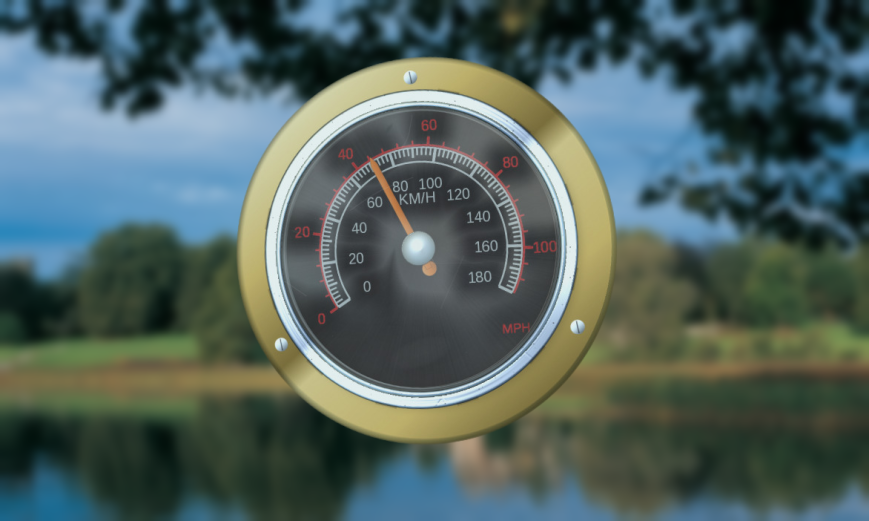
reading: km/h 72
